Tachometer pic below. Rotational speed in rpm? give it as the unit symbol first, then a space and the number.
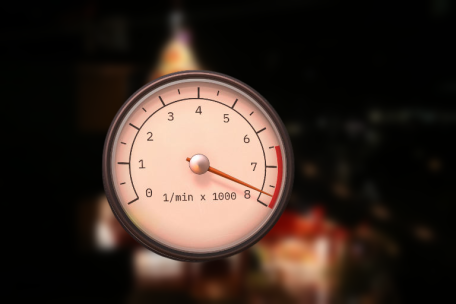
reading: rpm 7750
